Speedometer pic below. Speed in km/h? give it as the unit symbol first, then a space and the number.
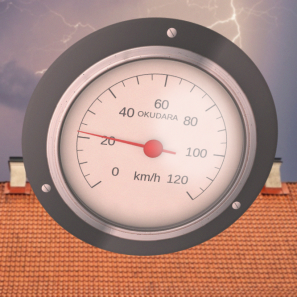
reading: km/h 22.5
